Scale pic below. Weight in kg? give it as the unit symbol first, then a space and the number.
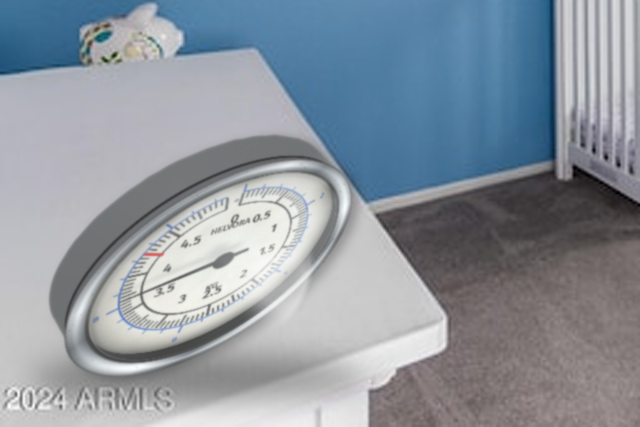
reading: kg 3.75
